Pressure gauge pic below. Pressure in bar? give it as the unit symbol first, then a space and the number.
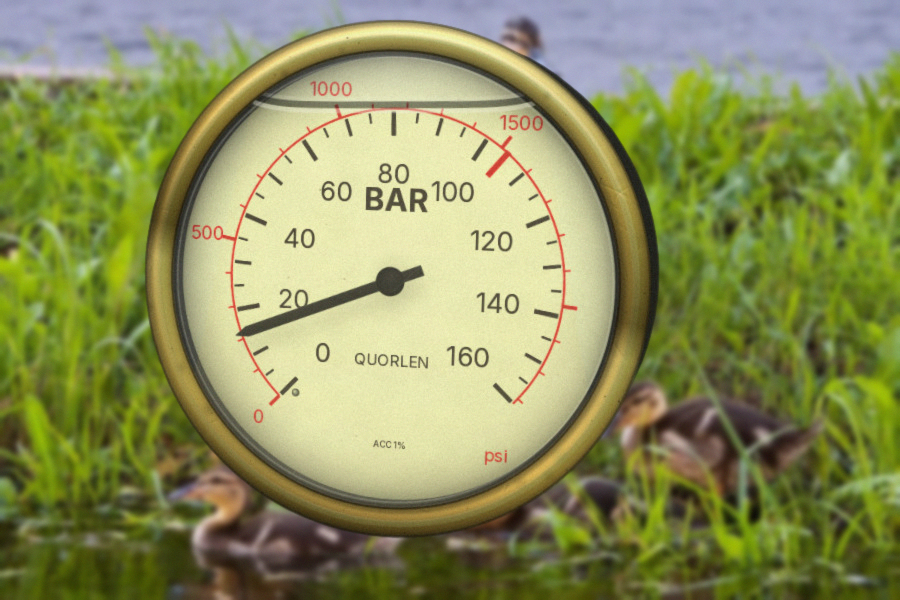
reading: bar 15
